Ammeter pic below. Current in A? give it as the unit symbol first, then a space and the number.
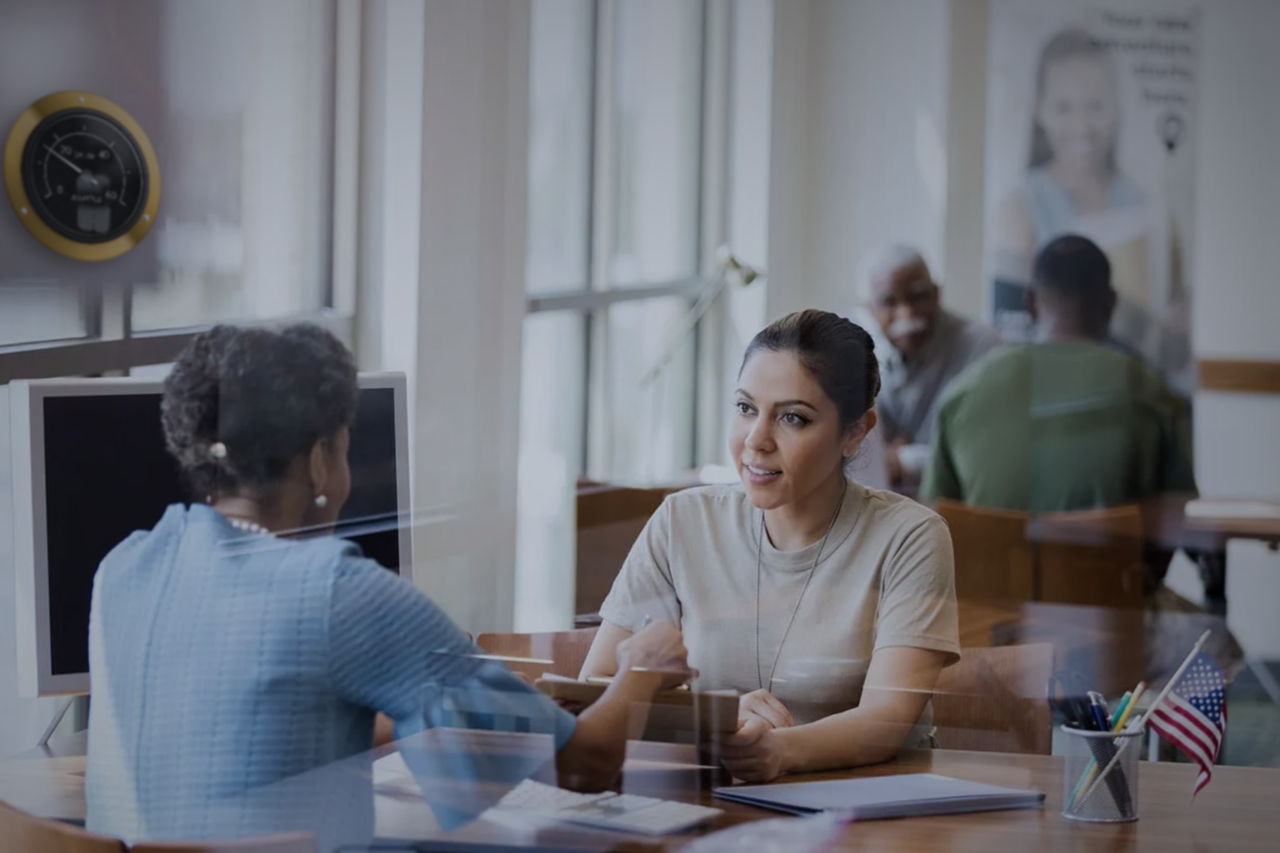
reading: A 15
